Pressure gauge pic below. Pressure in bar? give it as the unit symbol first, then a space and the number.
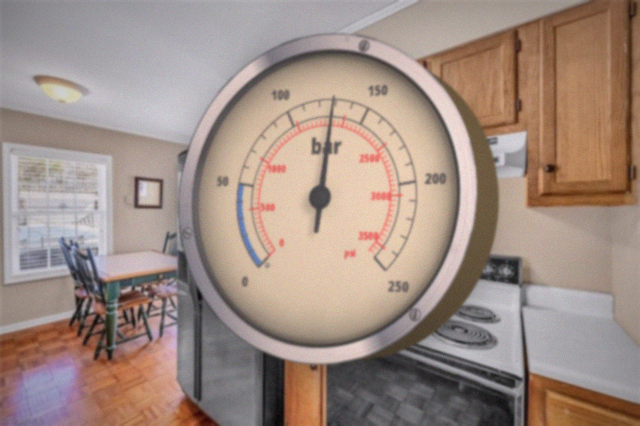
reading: bar 130
